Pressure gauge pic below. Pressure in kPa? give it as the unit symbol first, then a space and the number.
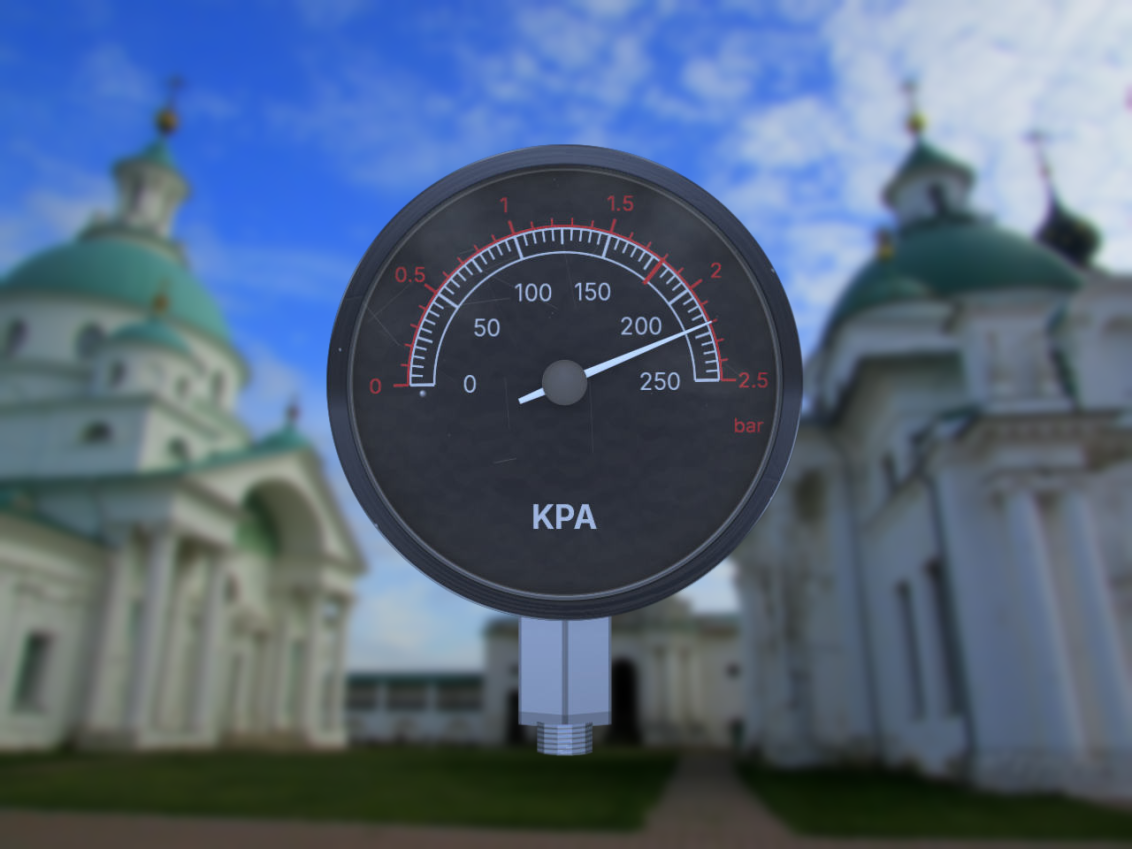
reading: kPa 220
